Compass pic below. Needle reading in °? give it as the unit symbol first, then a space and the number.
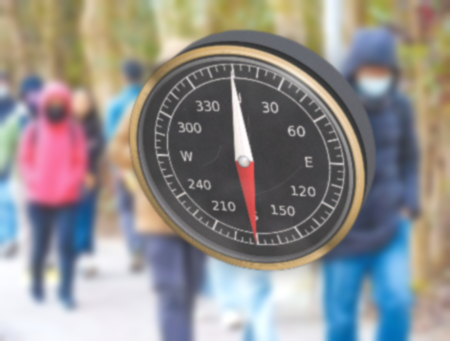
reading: ° 180
